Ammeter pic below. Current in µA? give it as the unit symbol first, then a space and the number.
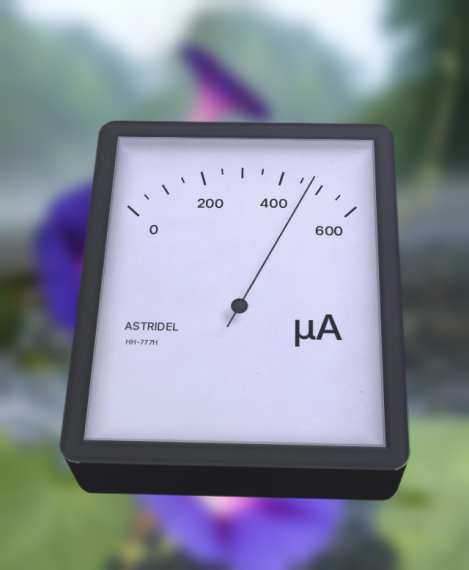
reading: µA 475
